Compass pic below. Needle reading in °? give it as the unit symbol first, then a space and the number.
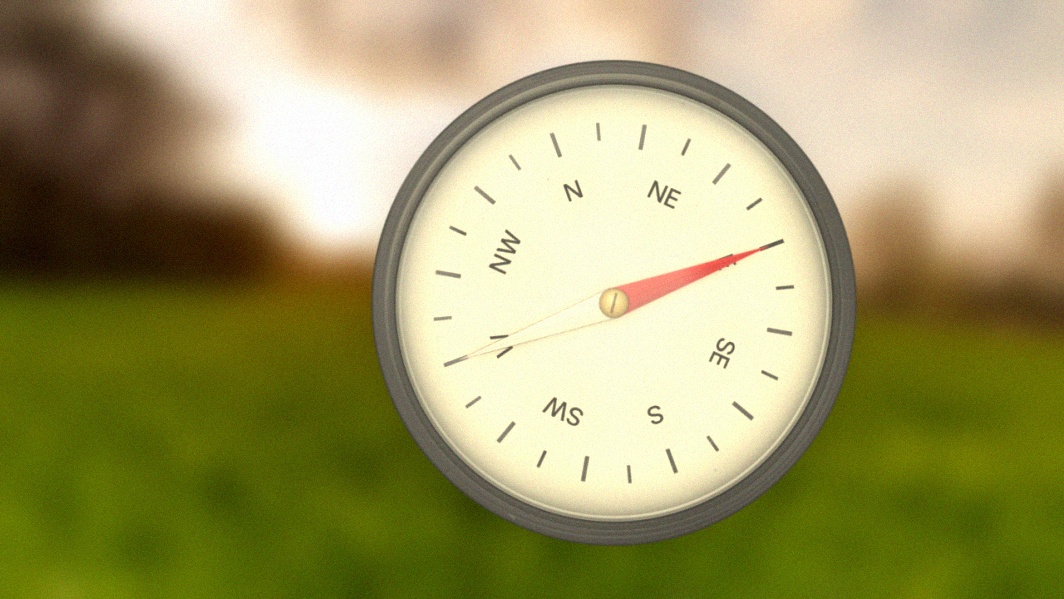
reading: ° 90
